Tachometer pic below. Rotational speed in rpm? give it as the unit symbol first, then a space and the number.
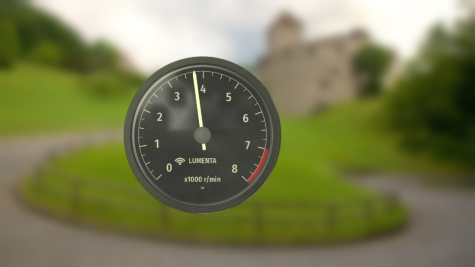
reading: rpm 3750
